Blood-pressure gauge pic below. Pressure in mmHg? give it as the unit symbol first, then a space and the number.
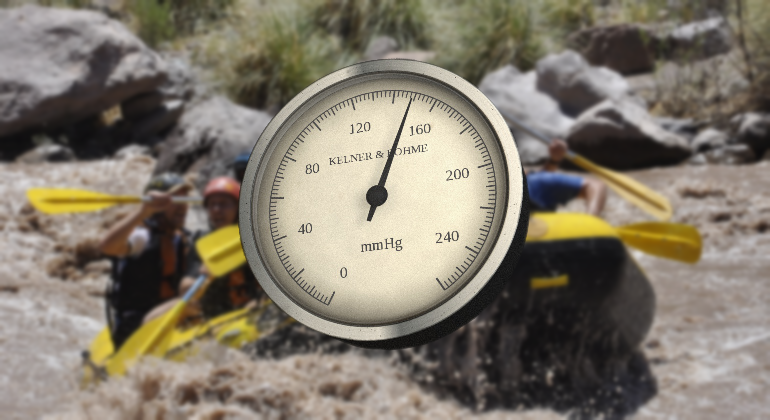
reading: mmHg 150
